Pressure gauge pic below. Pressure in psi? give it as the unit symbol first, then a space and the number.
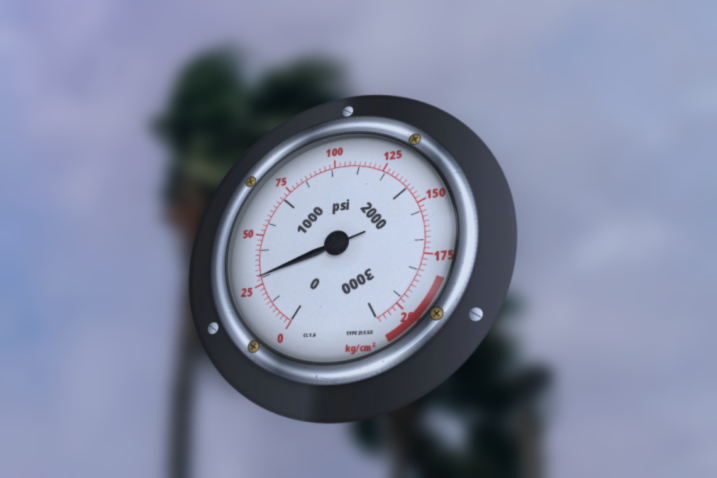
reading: psi 400
